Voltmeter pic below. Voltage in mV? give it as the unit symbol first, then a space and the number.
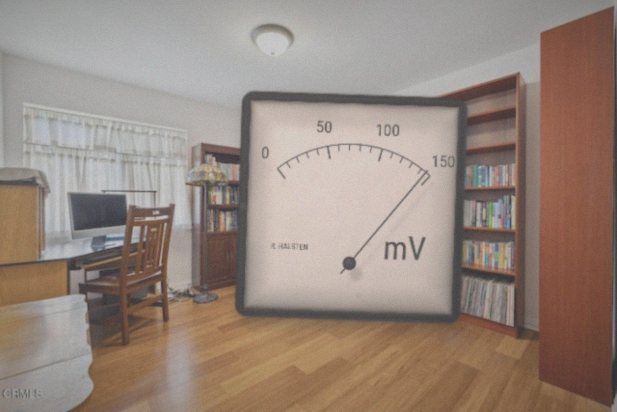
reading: mV 145
